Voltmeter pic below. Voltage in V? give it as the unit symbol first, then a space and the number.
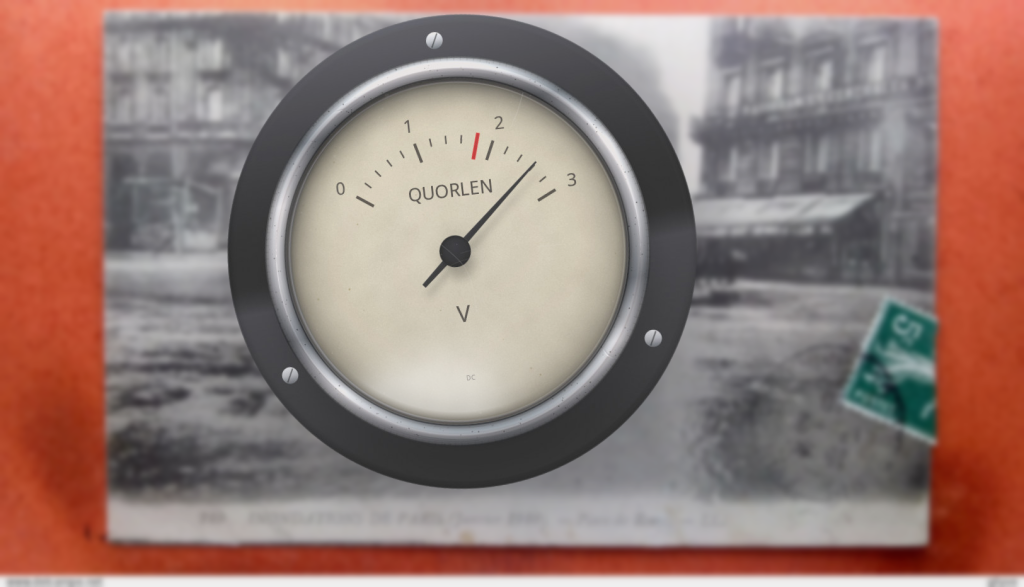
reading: V 2.6
